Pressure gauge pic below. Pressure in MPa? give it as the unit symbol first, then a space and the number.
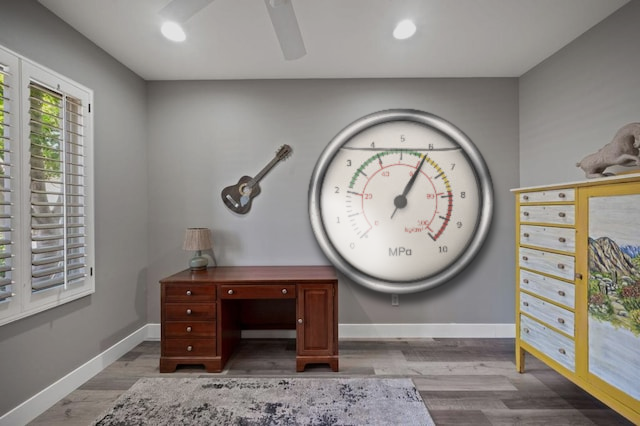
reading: MPa 6
